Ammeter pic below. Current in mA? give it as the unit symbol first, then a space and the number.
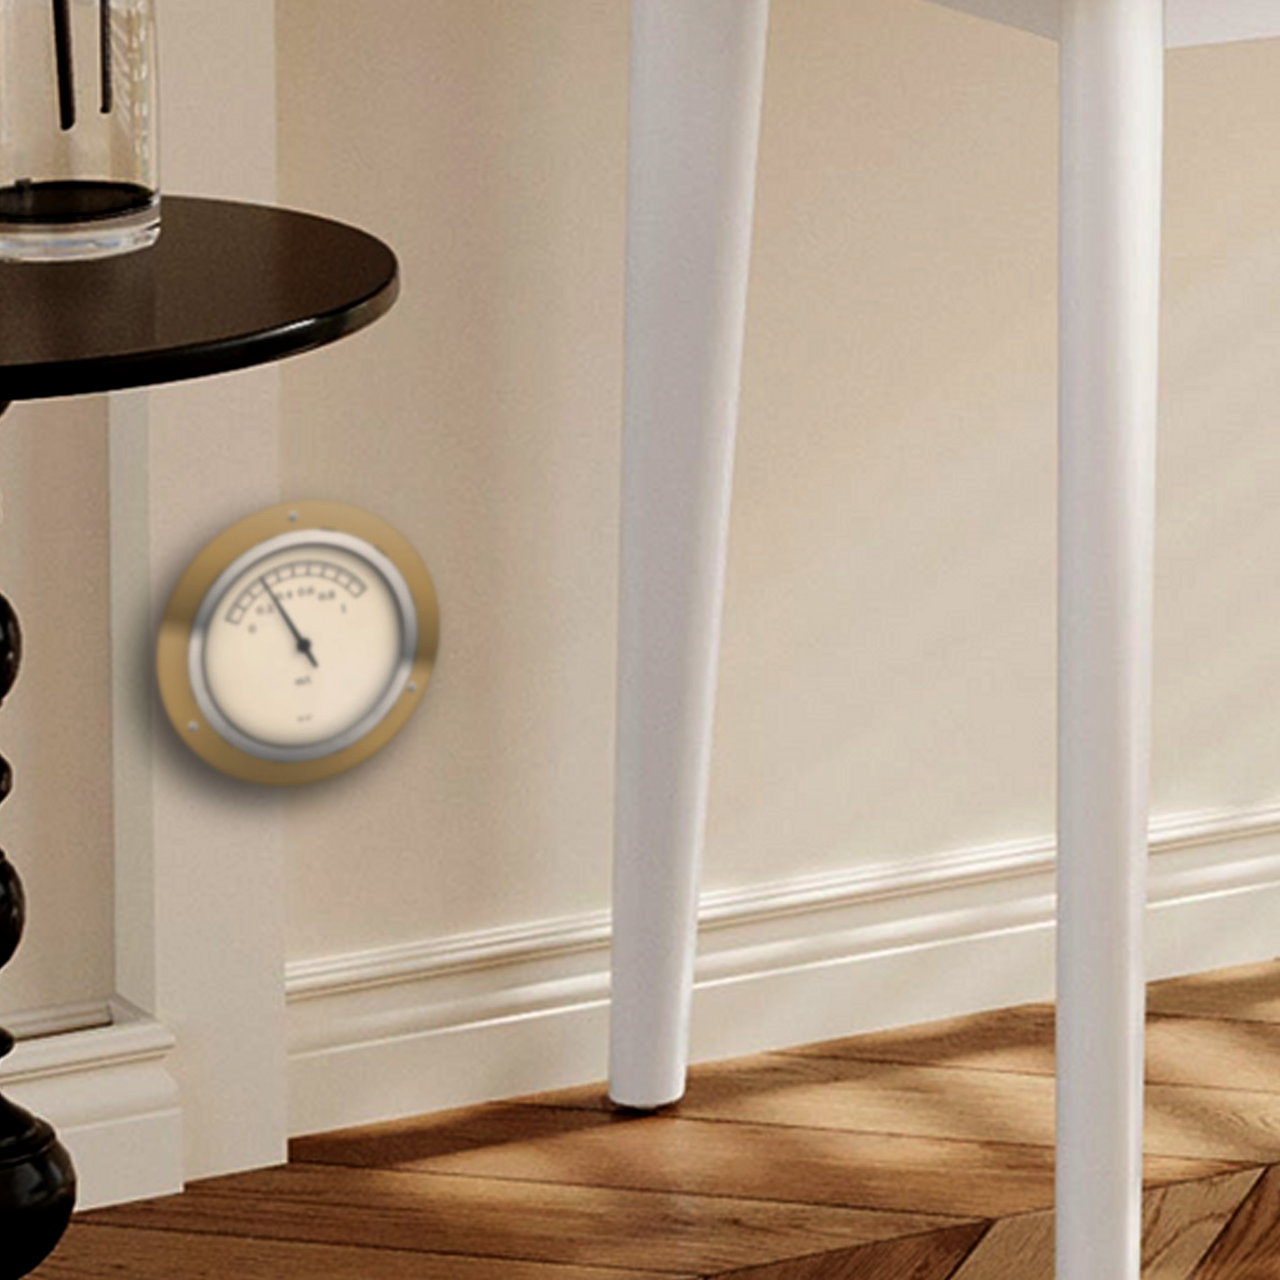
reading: mA 0.3
